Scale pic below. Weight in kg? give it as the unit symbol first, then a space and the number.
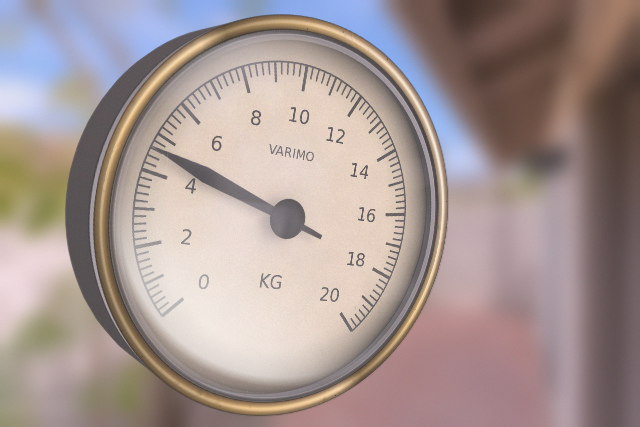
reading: kg 4.6
